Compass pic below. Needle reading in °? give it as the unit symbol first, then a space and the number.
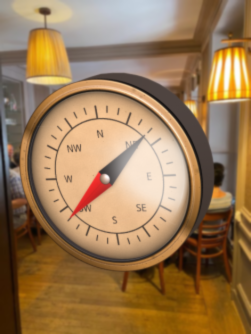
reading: ° 230
